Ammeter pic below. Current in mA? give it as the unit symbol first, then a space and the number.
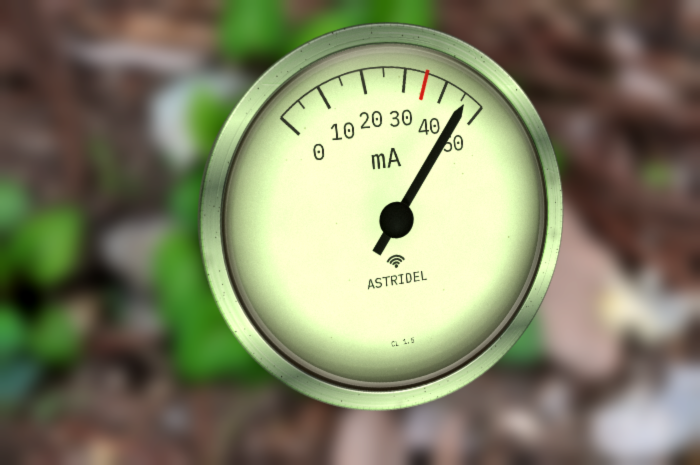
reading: mA 45
